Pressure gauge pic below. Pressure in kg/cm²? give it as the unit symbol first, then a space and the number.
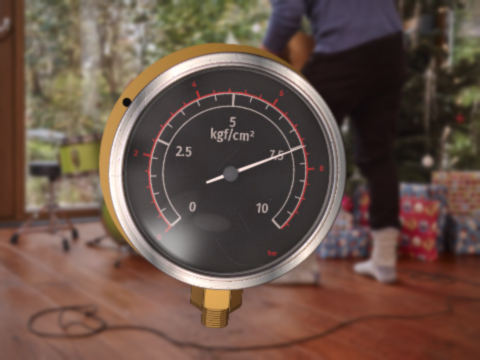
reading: kg/cm² 7.5
